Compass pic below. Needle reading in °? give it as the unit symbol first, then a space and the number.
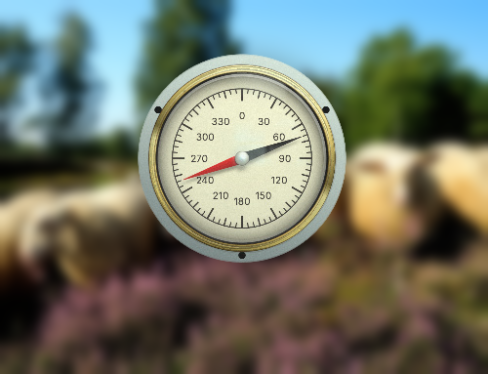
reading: ° 250
